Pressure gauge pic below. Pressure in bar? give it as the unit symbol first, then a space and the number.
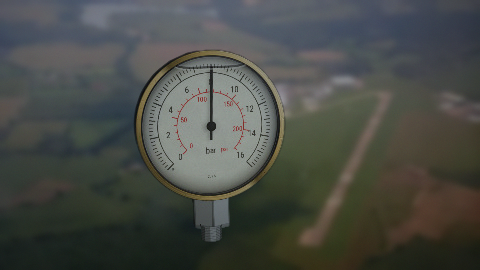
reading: bar 8
